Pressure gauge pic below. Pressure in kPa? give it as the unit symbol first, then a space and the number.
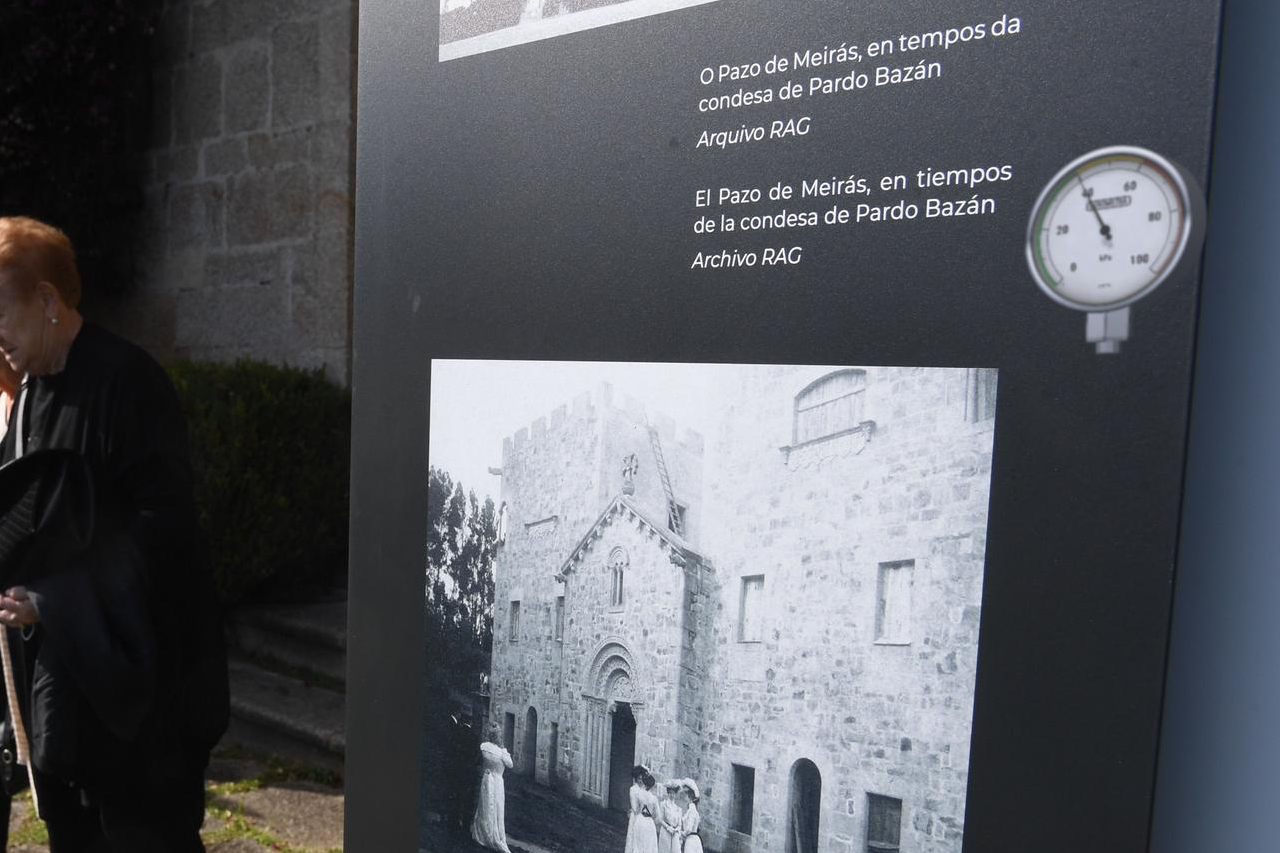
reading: kPa 40
